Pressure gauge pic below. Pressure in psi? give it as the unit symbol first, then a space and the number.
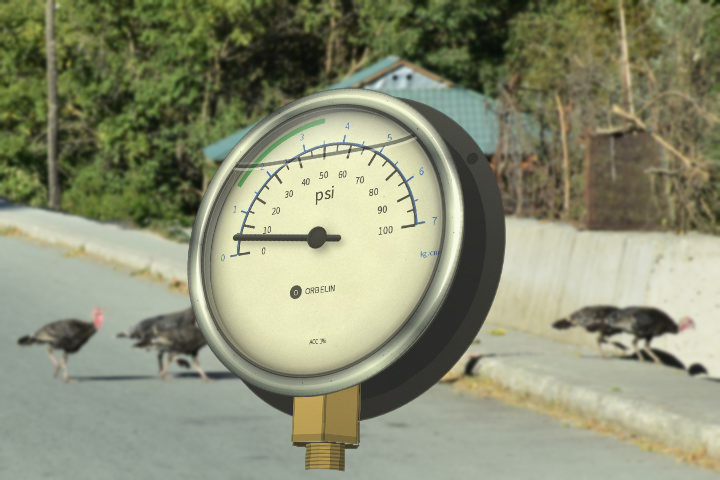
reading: psi 5
